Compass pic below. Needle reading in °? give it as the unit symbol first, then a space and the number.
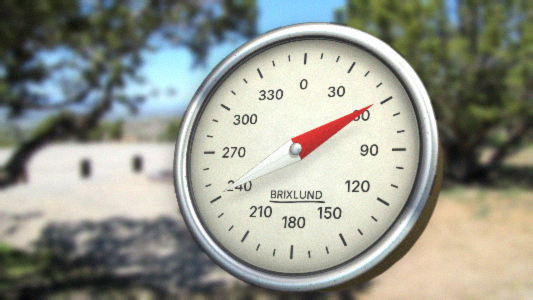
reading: ° 60
